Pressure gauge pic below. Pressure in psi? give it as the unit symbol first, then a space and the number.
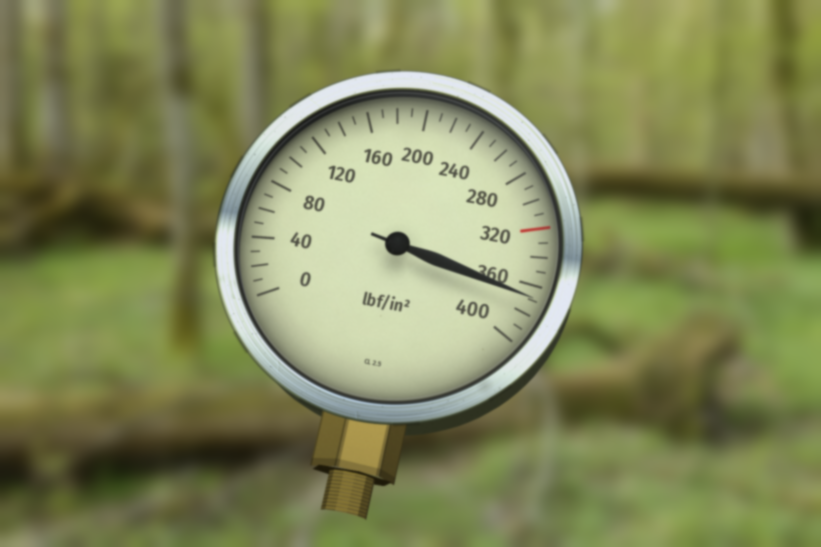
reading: psi 370
